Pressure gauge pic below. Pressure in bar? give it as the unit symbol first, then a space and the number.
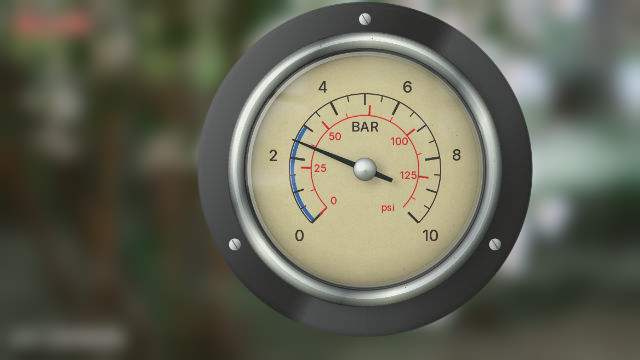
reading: bar 2.5
